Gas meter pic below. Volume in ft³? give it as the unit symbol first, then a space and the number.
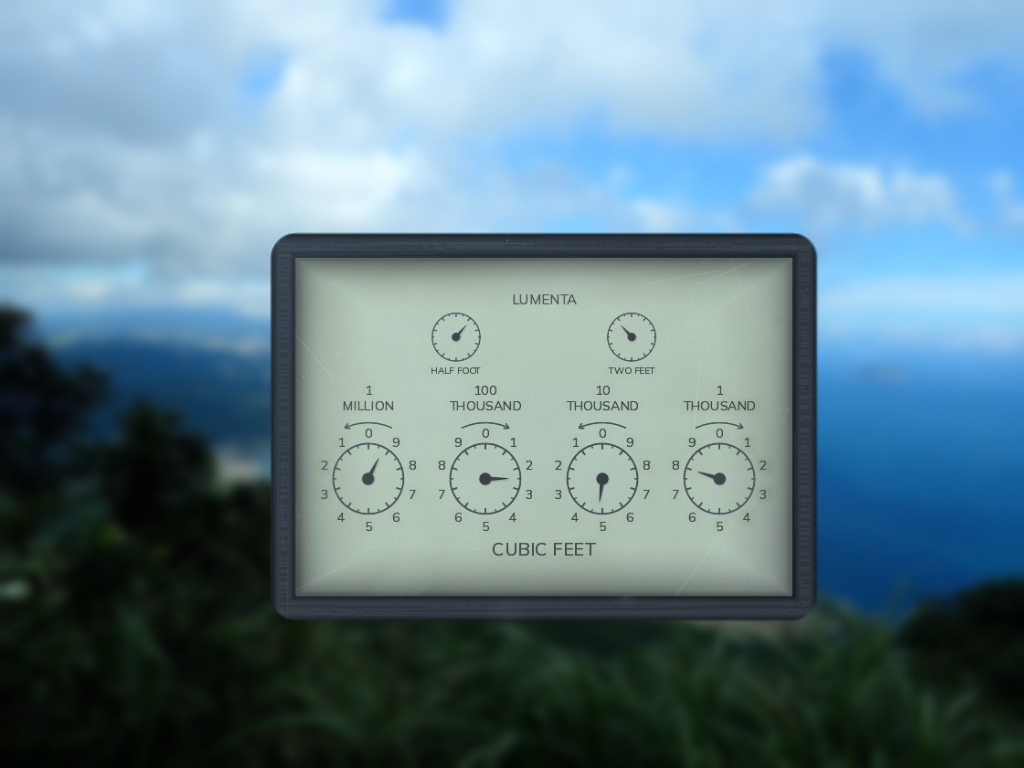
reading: ft³ 924800
